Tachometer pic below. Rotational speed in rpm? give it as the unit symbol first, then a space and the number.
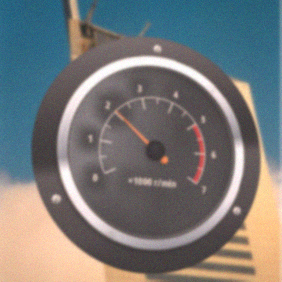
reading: rpm 2000
